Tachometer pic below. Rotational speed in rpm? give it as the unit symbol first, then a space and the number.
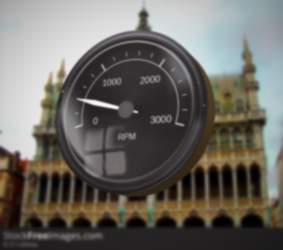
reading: rpm 400
